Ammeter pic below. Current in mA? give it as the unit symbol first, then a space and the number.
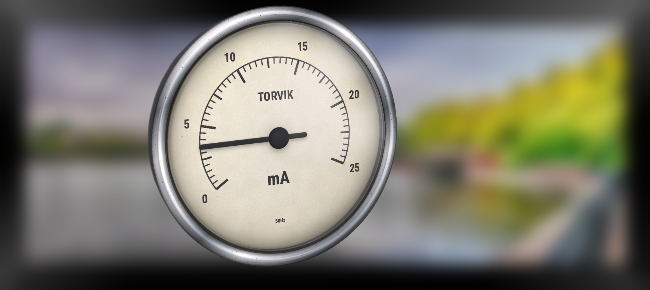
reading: mA 3.5
